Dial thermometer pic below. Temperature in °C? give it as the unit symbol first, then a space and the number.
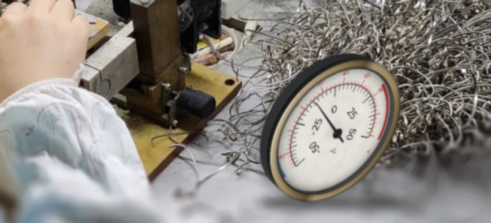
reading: °C -12.5
